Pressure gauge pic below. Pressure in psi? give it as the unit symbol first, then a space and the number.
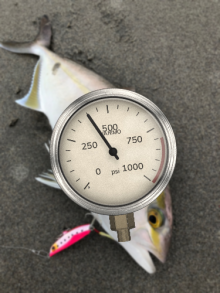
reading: psi 400
